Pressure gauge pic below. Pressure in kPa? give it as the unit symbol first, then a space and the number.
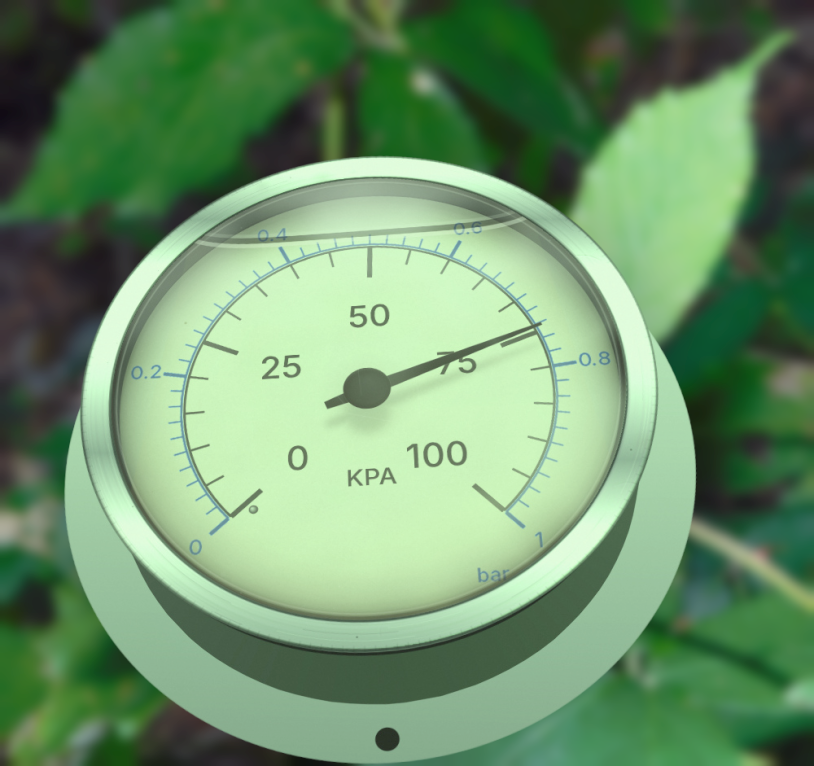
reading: kPa 75
